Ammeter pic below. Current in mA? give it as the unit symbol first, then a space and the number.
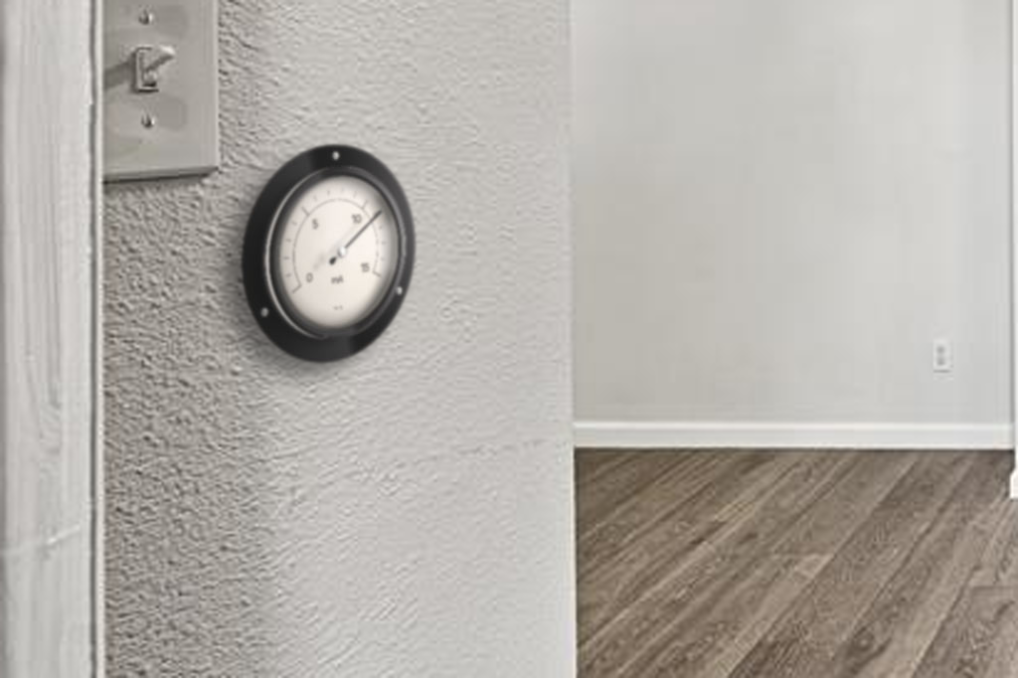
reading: mA 11
